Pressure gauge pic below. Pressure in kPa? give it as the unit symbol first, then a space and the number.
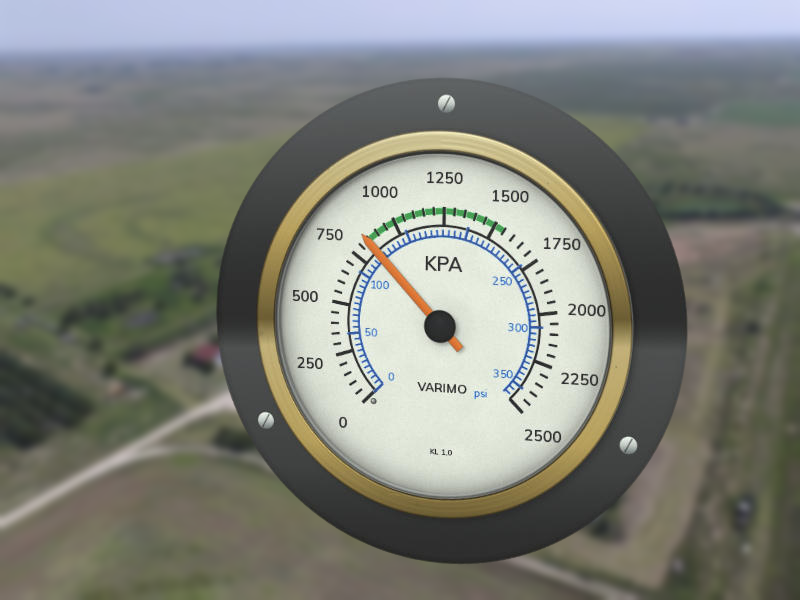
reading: kPa 850
